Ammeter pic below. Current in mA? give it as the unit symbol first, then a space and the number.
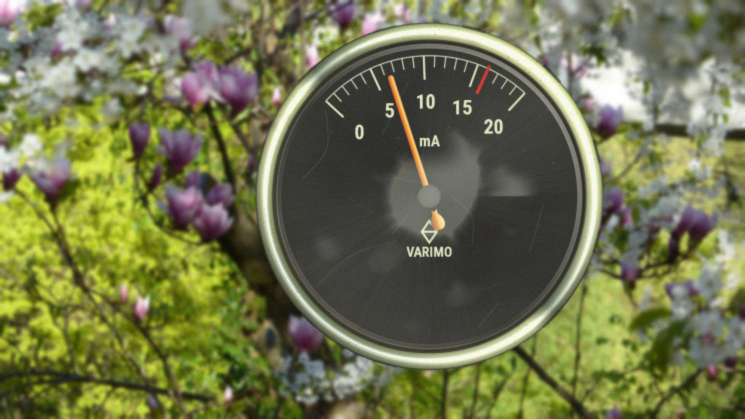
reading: mA 6.5
